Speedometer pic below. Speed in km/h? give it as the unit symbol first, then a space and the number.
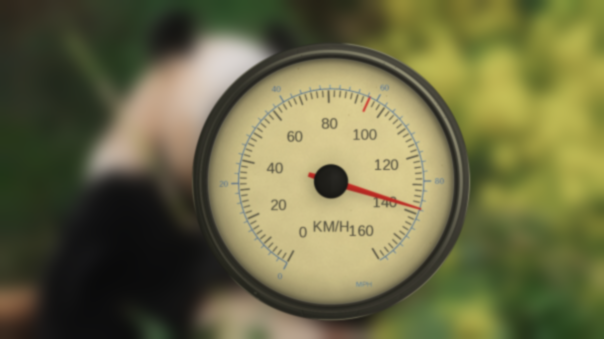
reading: km/h 138
